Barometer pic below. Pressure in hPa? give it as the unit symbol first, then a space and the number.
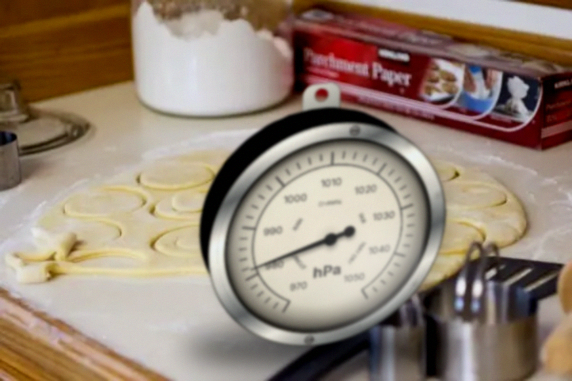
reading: hPa 982
